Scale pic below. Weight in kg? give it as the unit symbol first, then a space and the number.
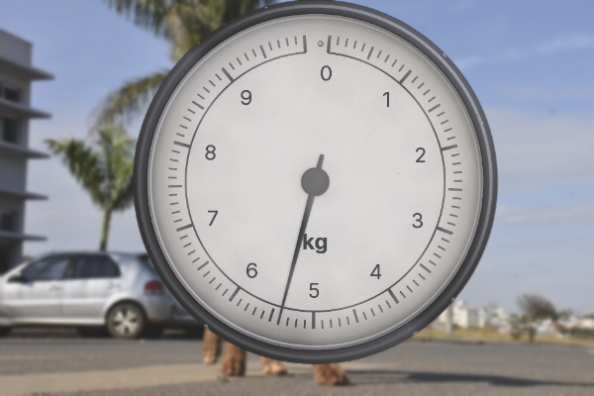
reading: kg 5.4
